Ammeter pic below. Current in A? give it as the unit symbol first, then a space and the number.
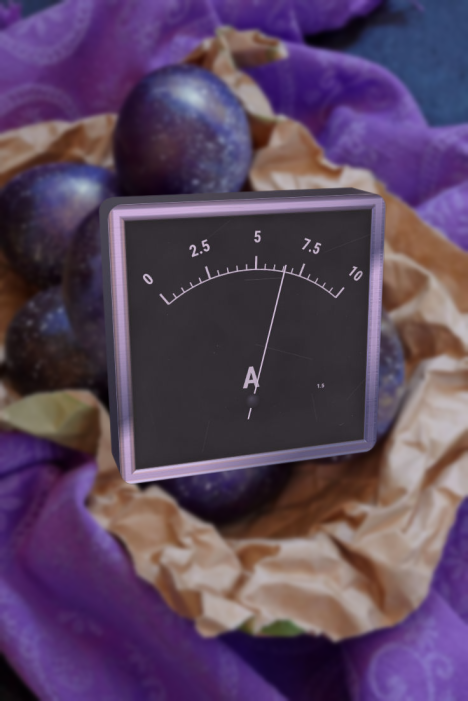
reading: A 6.5
